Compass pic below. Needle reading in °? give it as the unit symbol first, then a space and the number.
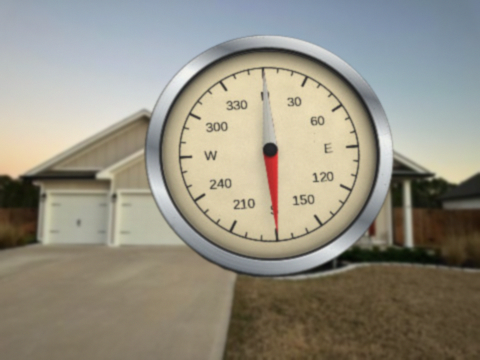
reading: ° 180
